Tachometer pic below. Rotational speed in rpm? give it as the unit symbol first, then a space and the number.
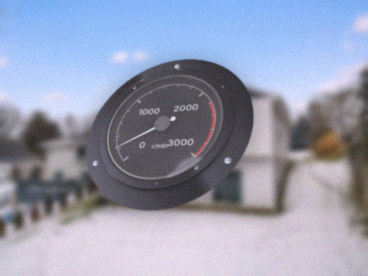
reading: rpm 200
